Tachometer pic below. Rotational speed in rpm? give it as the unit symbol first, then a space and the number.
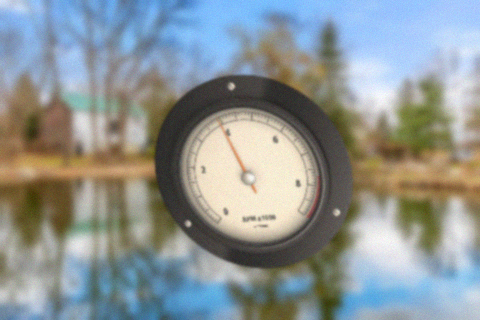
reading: rpm 4000
